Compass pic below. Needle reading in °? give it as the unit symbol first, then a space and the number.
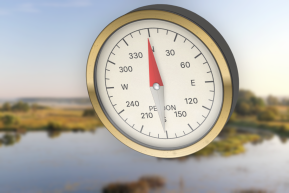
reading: ° 0
